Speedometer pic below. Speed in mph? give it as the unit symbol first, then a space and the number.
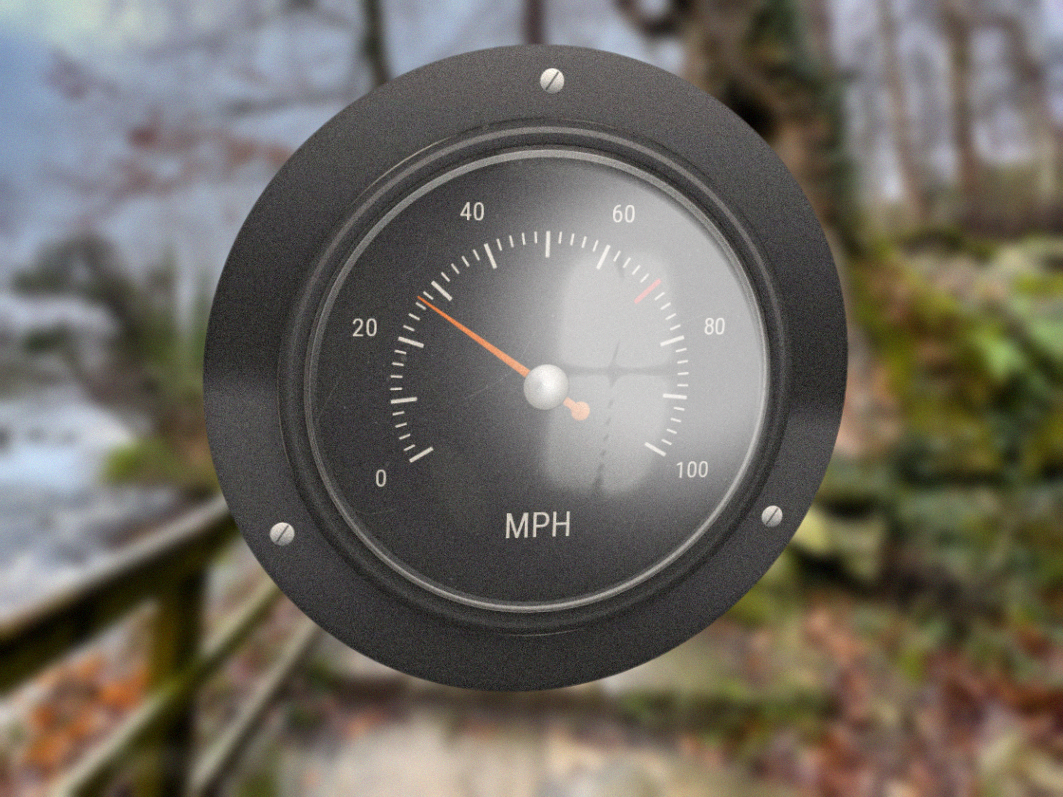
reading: mph 27
